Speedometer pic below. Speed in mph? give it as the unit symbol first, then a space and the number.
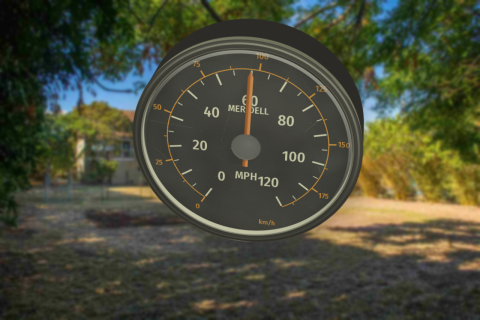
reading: mph 60
